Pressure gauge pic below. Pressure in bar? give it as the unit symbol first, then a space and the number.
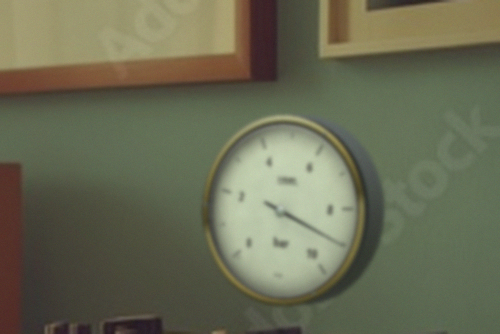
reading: bar 9
